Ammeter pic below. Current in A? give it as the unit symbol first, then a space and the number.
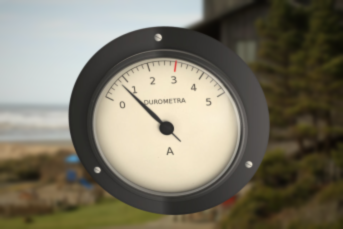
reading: A 0.8
